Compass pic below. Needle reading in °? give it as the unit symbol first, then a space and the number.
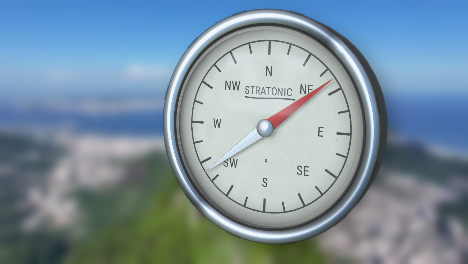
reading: ° 52.5
